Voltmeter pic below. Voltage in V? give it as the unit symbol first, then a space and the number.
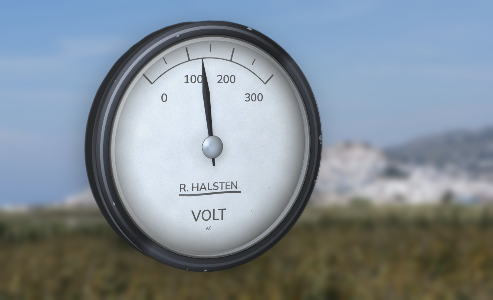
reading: V 125
